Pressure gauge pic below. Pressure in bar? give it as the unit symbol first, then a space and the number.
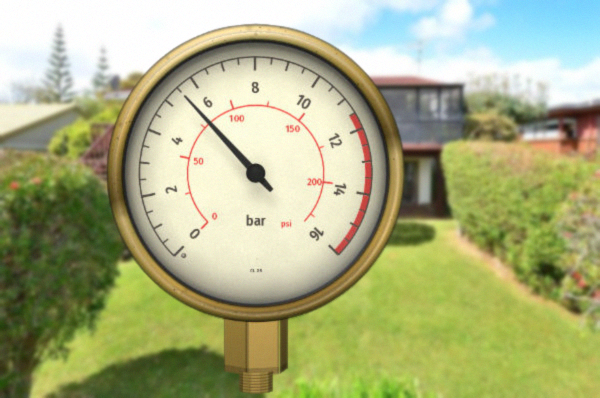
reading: bar 5.5
